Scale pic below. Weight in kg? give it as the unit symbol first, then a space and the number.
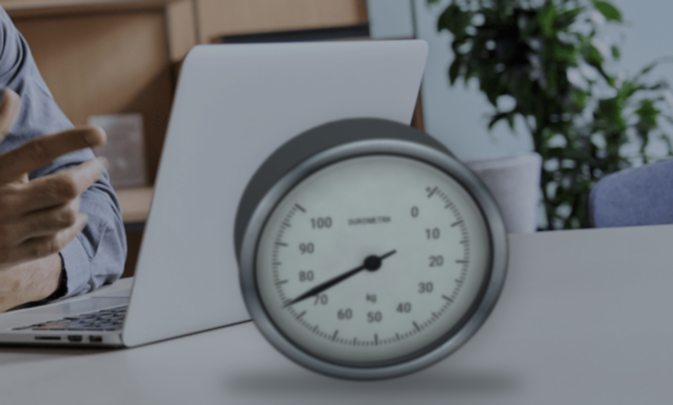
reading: kg 75
